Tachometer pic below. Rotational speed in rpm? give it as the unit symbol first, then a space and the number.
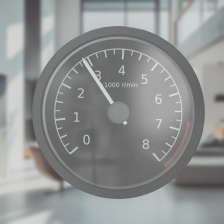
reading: rpm 2875
